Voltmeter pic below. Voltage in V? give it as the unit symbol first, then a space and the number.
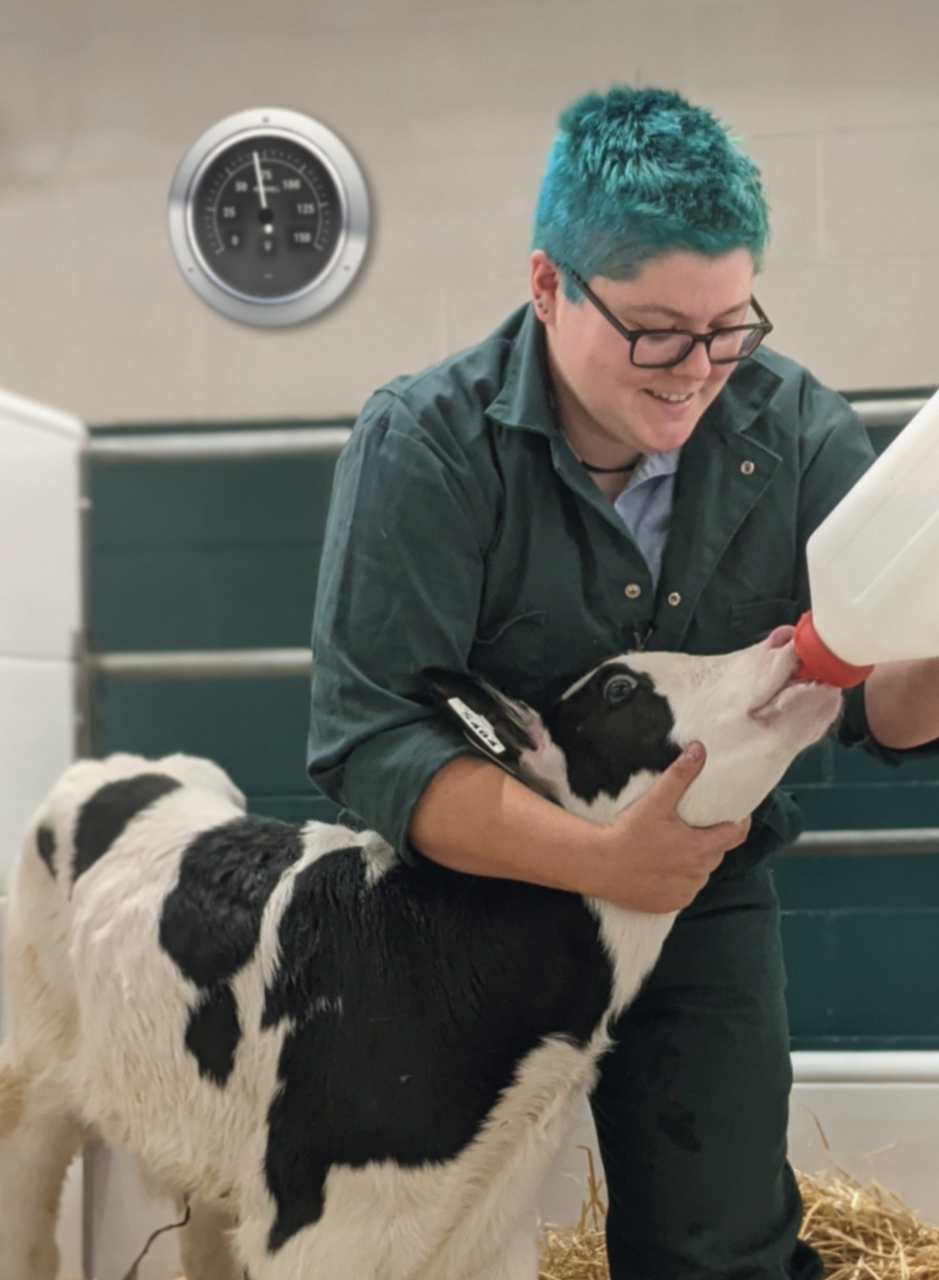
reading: V 70
